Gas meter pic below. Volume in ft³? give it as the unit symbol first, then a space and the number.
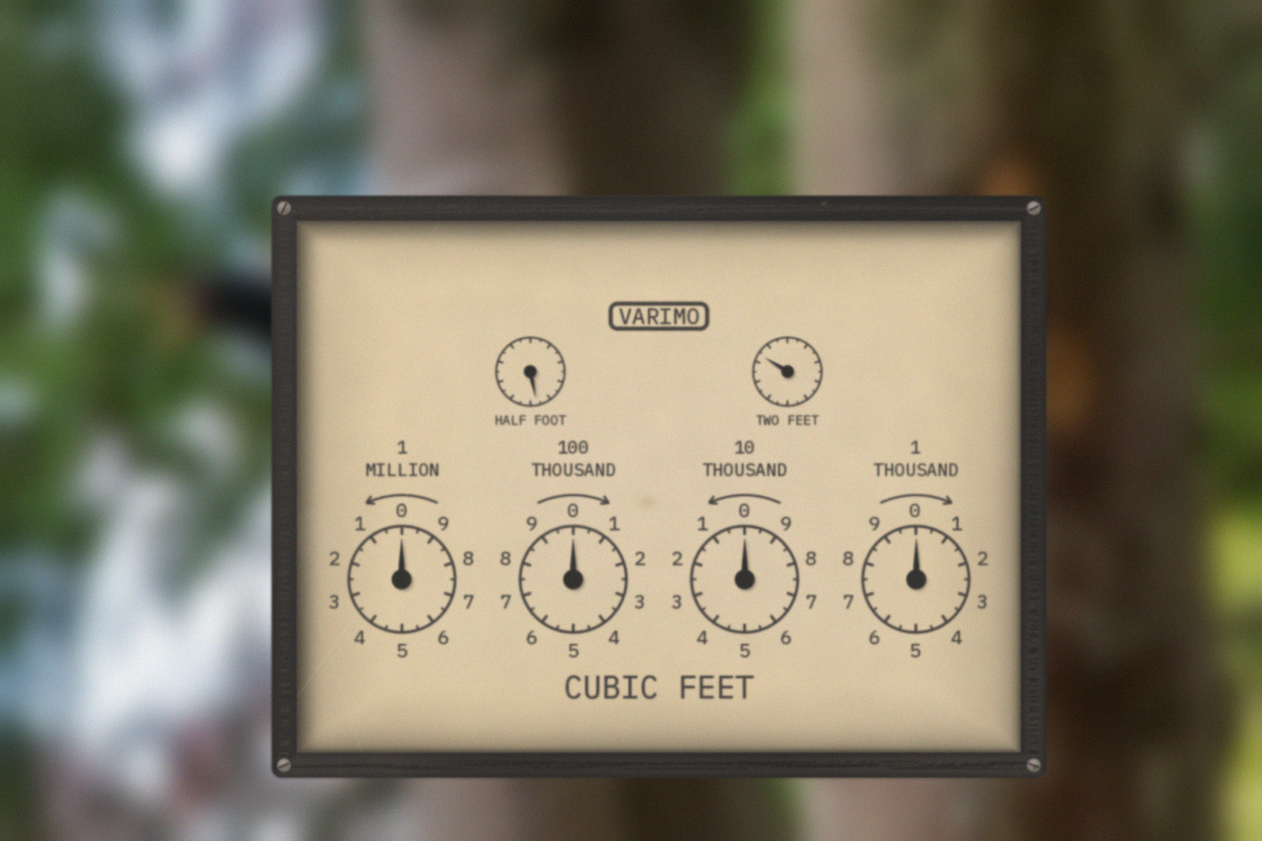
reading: ft³ 0
